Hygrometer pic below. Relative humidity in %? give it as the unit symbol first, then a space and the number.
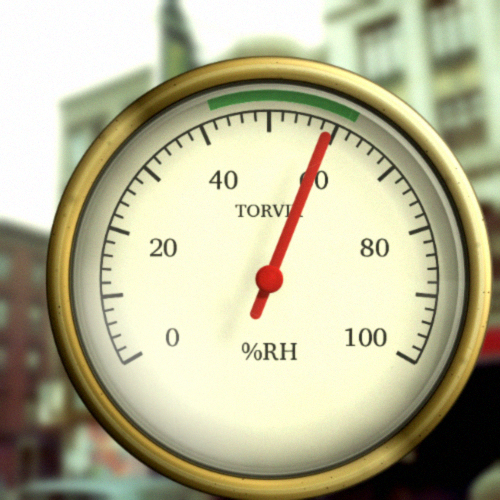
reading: % 59
